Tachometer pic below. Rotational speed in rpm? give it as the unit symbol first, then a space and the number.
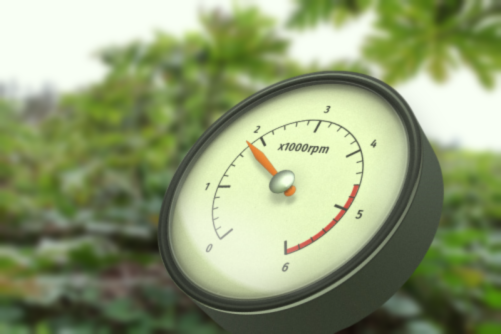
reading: rpm 1800
